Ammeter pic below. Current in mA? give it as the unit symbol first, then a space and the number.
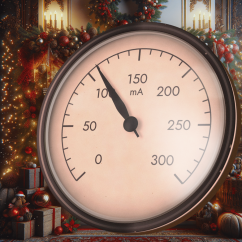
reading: mA 110
